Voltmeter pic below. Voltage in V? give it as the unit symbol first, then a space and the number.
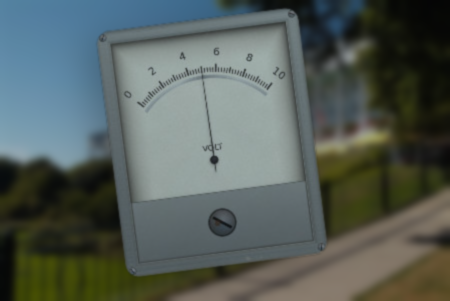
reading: V 5
